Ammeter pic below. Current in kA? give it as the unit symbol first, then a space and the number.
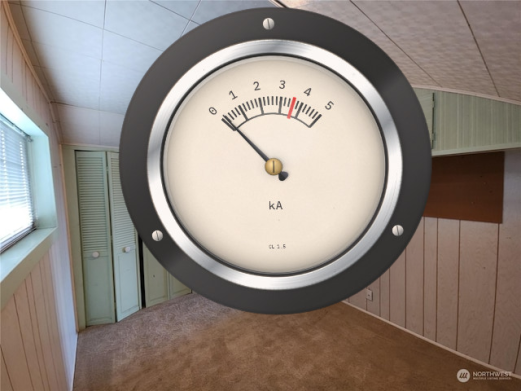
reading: kA 0.2
